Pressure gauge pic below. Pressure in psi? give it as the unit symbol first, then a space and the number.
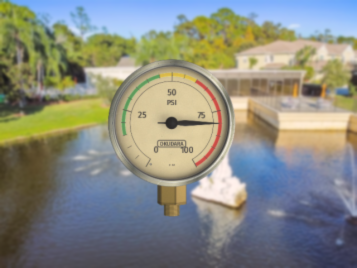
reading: psi 80
